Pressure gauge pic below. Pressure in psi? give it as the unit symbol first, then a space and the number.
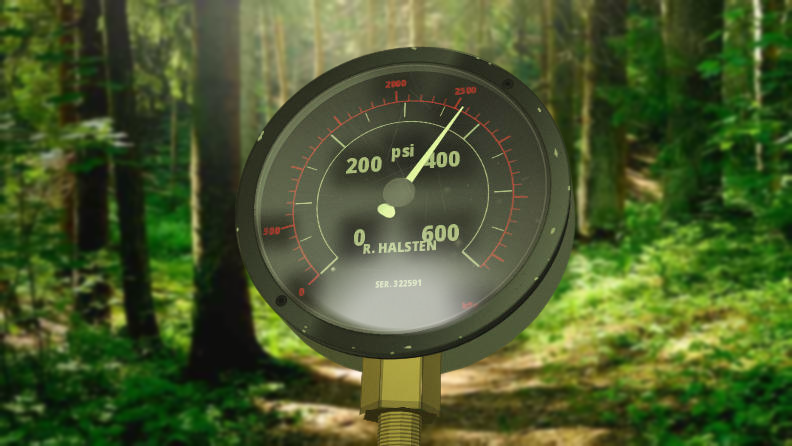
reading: psi 375
